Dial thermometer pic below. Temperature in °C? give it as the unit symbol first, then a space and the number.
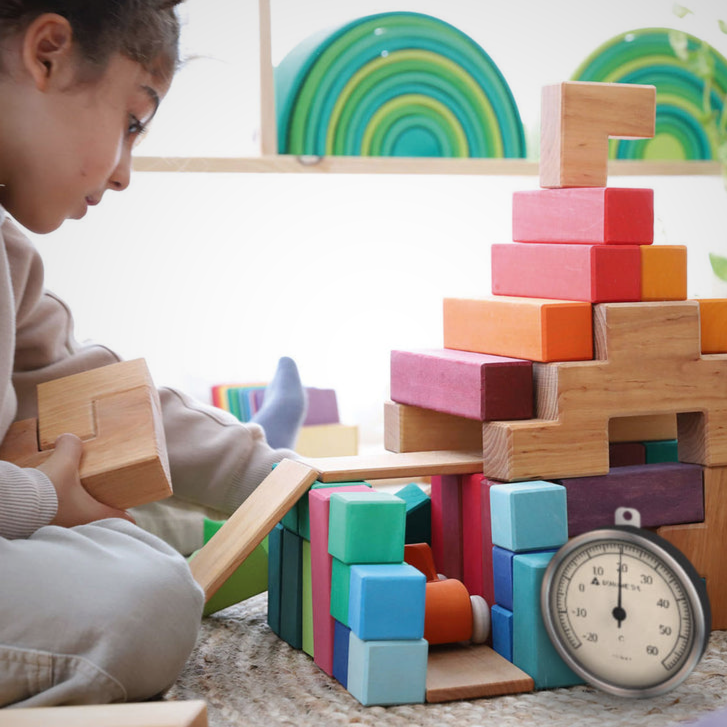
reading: °C 20
